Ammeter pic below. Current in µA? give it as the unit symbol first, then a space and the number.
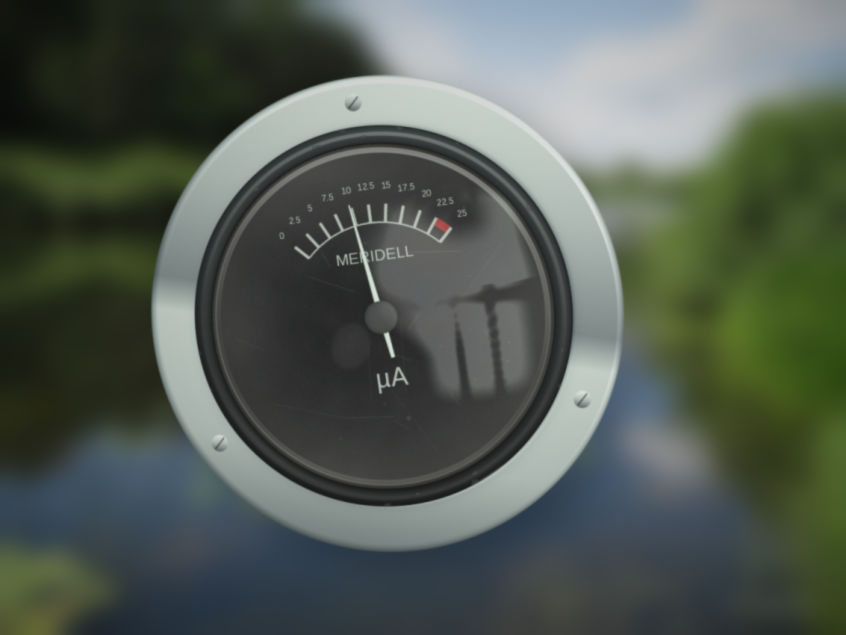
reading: µA 10
